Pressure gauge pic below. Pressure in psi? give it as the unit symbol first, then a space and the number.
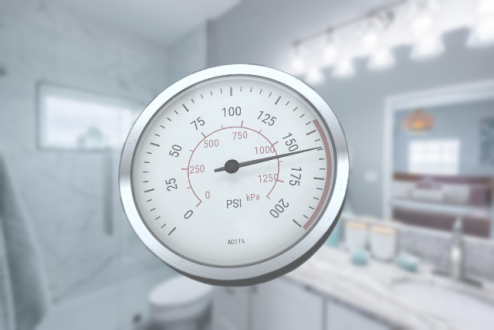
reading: psi 160
